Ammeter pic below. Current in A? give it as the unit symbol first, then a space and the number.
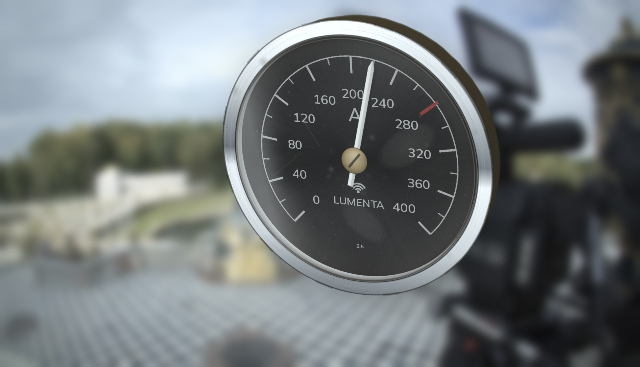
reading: A 220
